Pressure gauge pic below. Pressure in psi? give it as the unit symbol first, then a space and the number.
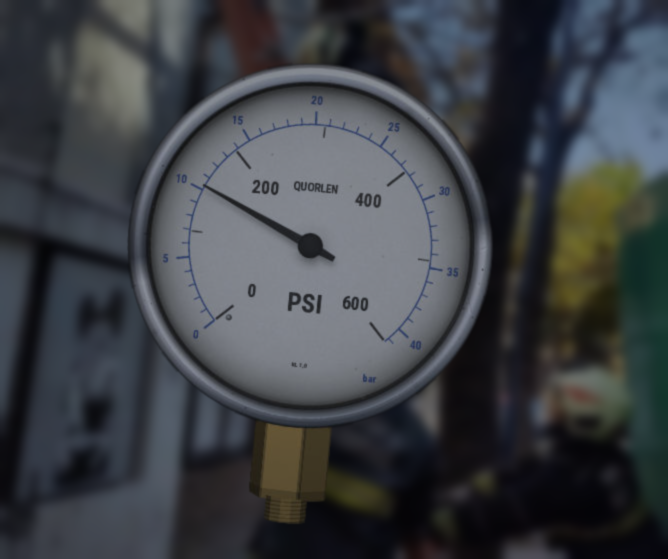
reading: psi 150
